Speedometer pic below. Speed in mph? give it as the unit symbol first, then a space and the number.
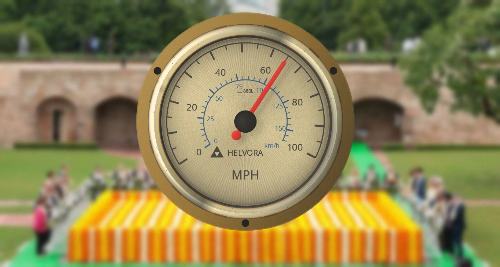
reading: mph 65
